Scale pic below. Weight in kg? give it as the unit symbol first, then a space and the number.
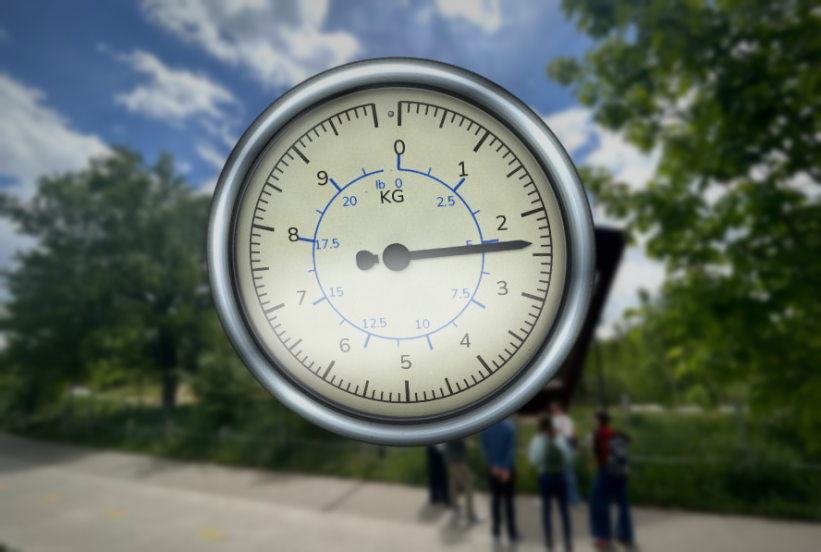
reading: kg 2.35
